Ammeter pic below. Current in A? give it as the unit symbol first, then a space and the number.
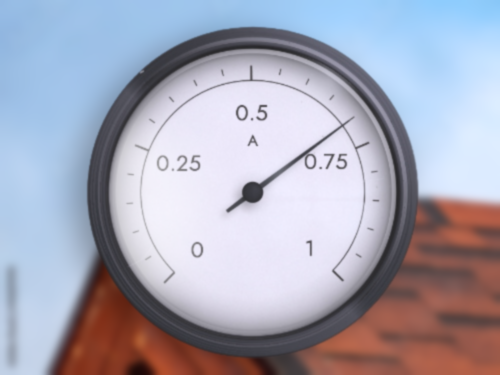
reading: A 0.7
